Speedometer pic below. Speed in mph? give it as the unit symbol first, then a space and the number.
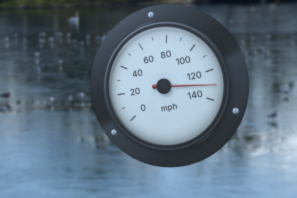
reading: mph 130
